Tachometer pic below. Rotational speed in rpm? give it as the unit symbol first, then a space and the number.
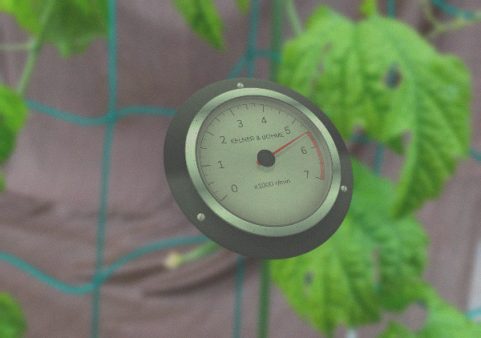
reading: rpm 5500
